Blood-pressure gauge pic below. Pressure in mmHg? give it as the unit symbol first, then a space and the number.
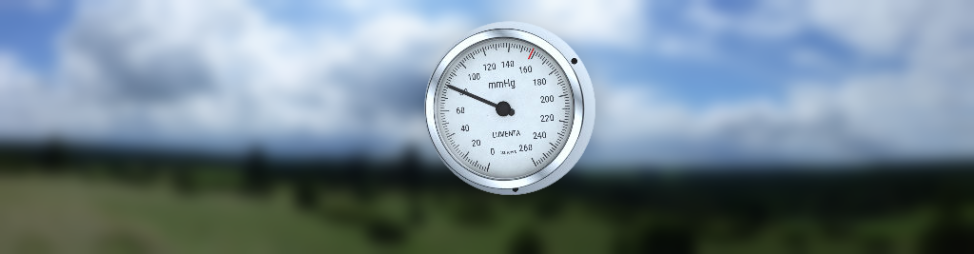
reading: mmHg 80
